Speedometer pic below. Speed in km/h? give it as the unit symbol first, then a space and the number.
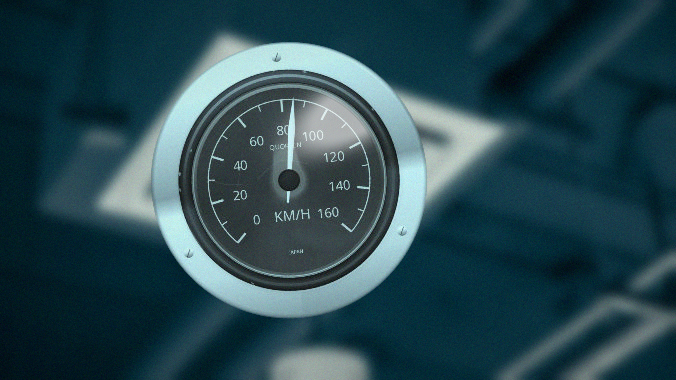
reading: km/h 85
